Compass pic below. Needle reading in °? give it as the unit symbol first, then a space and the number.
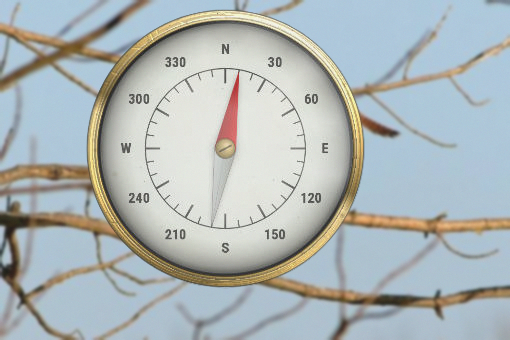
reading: ° 10
